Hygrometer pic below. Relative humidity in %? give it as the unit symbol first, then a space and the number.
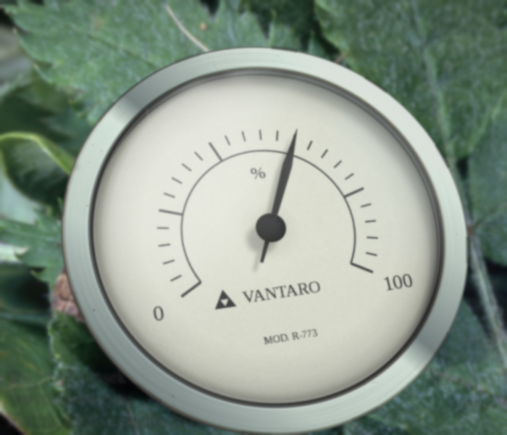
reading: % 60
